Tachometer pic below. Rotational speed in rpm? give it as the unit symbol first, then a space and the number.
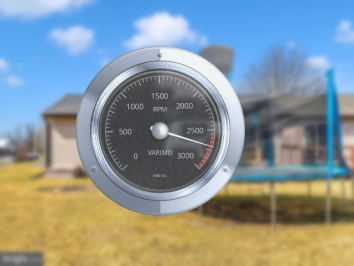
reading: rpm 2700
